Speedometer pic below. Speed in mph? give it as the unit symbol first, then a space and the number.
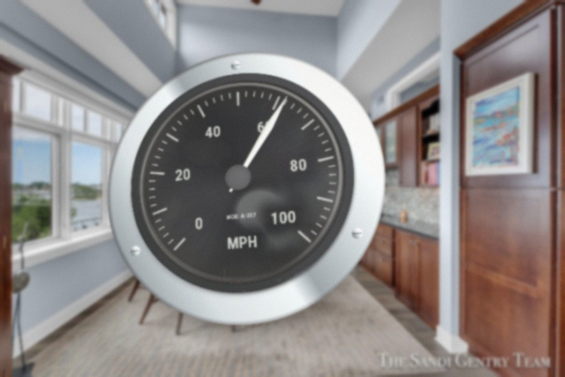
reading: mph 62
